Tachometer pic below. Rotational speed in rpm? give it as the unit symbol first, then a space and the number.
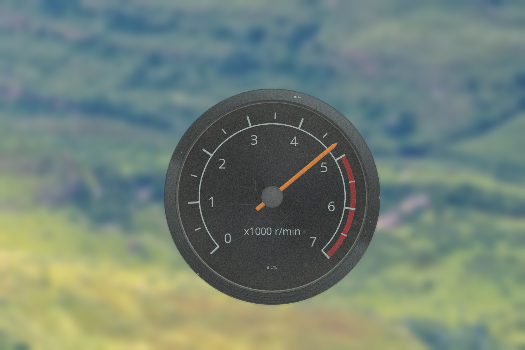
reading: rpm 4750
